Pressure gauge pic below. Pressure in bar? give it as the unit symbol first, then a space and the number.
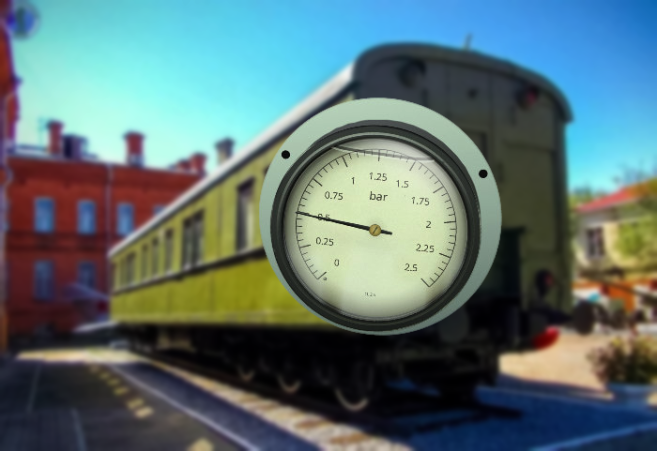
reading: bar 0.5
